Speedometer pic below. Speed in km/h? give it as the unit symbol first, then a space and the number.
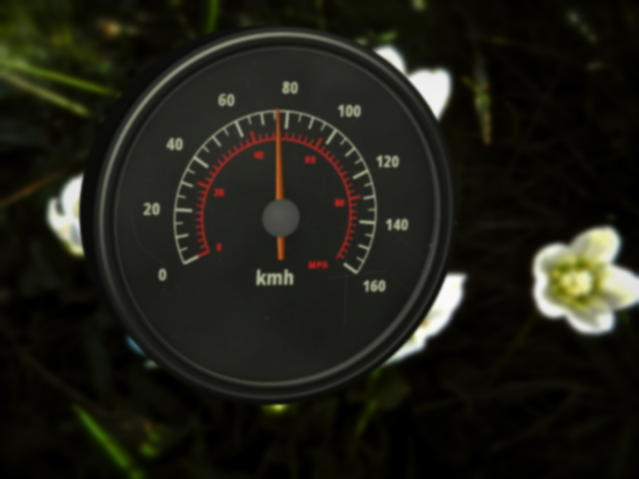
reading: km/h 75
